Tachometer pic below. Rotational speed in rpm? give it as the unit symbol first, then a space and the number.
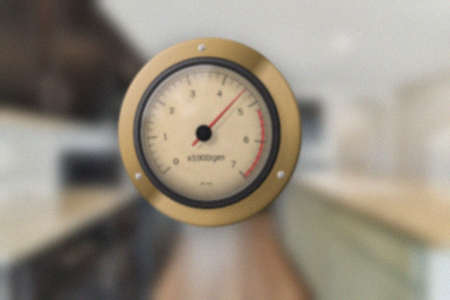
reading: rpm 4600
